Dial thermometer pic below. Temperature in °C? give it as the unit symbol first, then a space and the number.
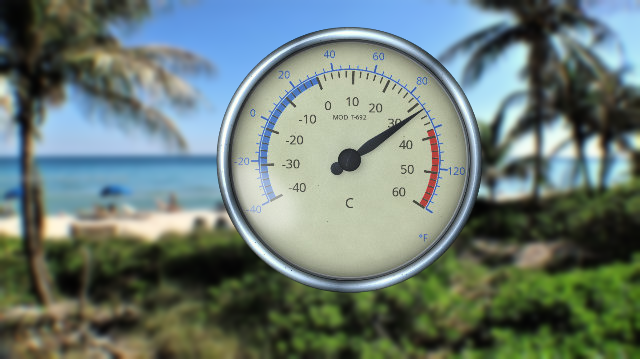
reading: °C 32
